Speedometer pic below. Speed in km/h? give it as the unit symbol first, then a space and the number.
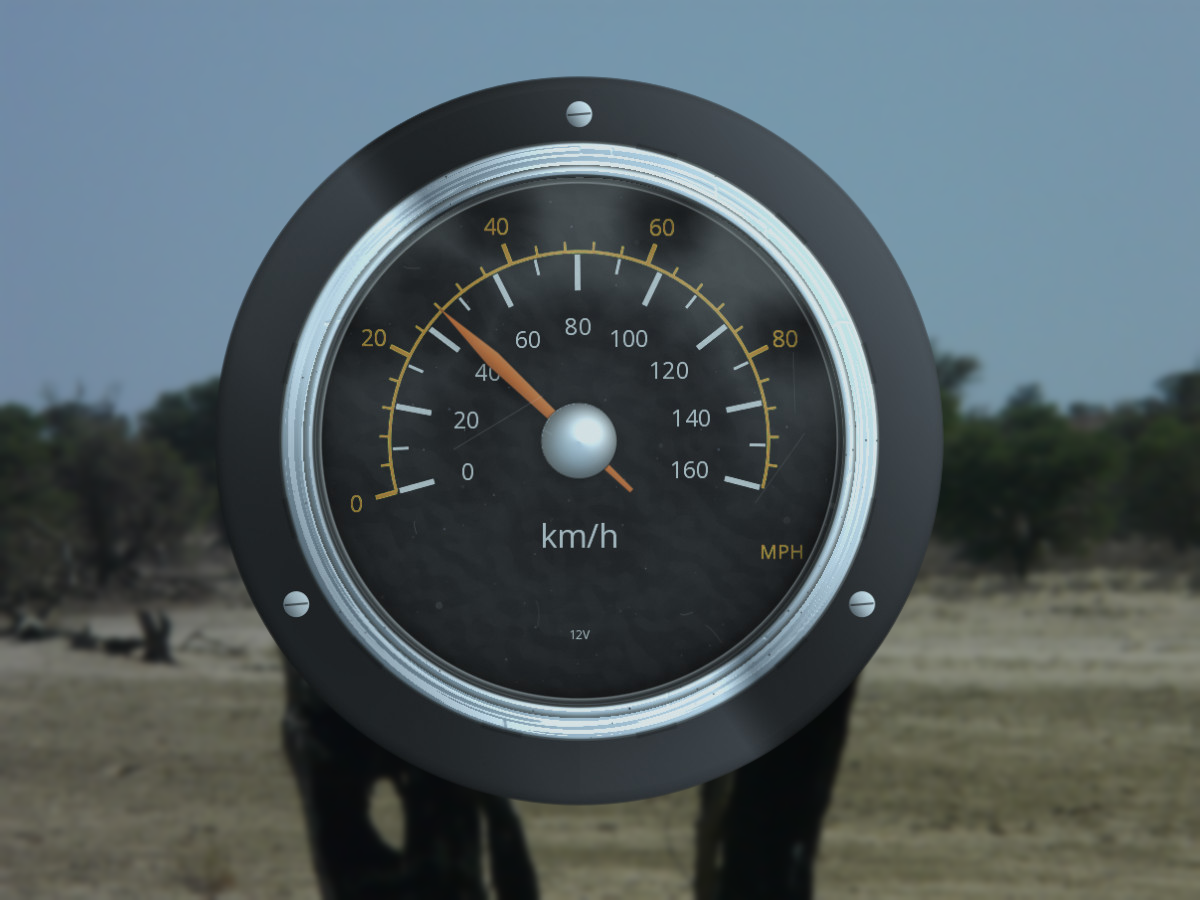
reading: km/h 45
